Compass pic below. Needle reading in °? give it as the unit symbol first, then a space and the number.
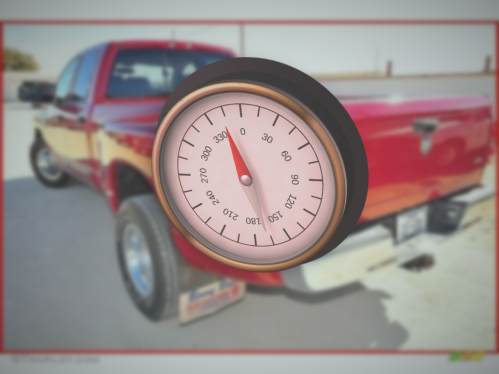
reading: ° 345
